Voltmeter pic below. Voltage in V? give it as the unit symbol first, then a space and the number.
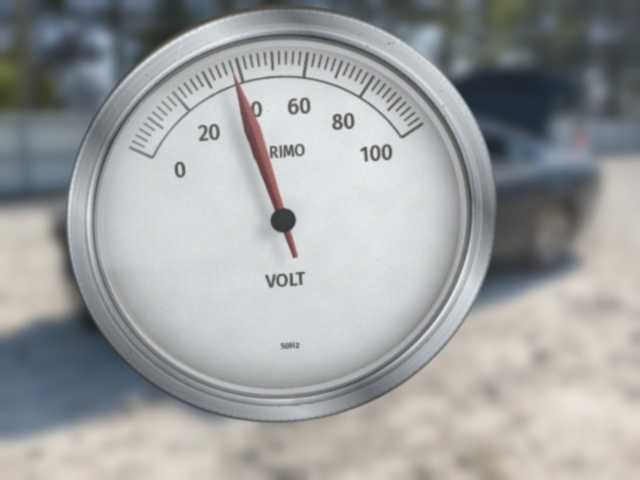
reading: V 38
